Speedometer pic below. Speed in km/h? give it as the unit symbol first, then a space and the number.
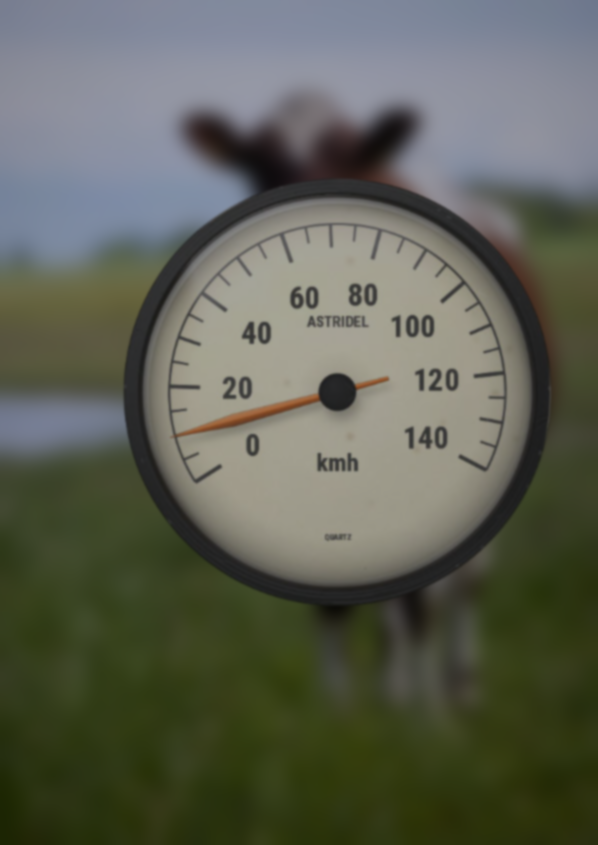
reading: km/h 10
